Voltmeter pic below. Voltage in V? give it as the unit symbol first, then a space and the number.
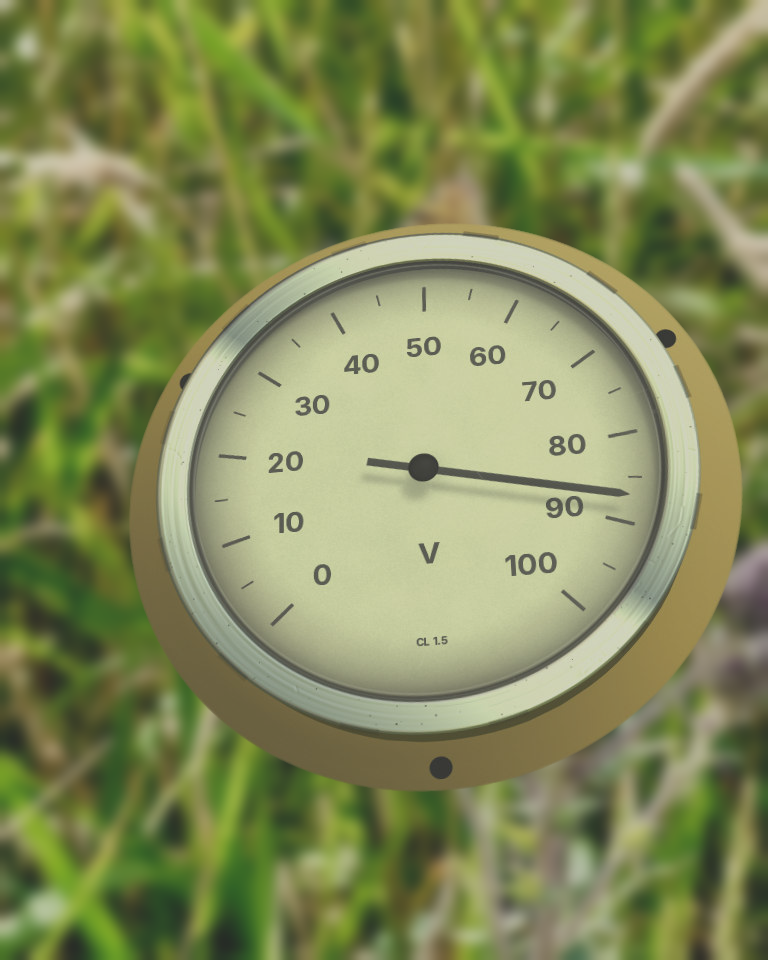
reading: V 87.5
